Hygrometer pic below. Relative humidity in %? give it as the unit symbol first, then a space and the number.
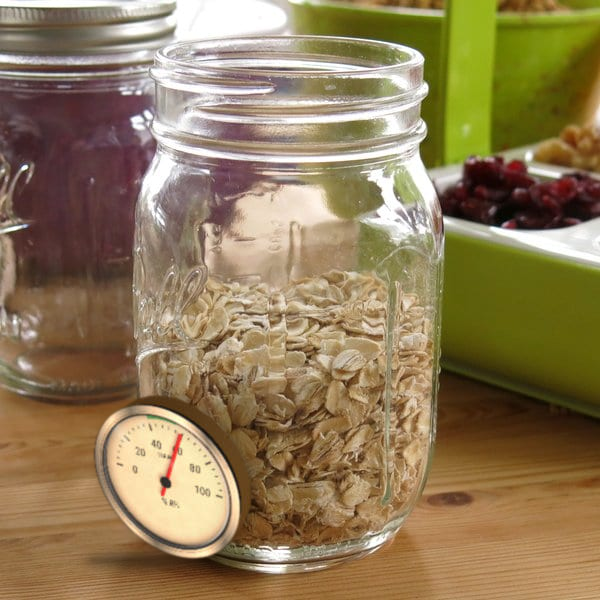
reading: % 60
